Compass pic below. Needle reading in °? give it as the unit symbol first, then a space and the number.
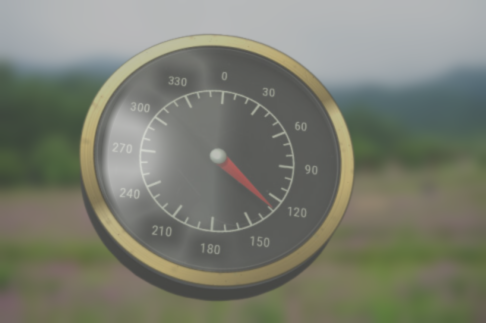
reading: ° 130
